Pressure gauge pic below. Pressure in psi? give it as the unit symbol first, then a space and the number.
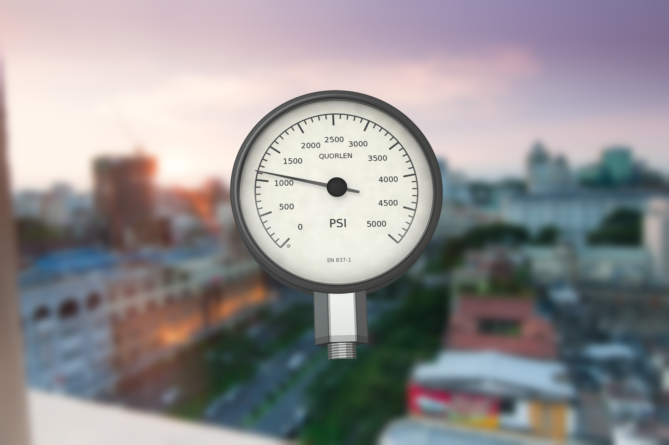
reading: psi 1100
